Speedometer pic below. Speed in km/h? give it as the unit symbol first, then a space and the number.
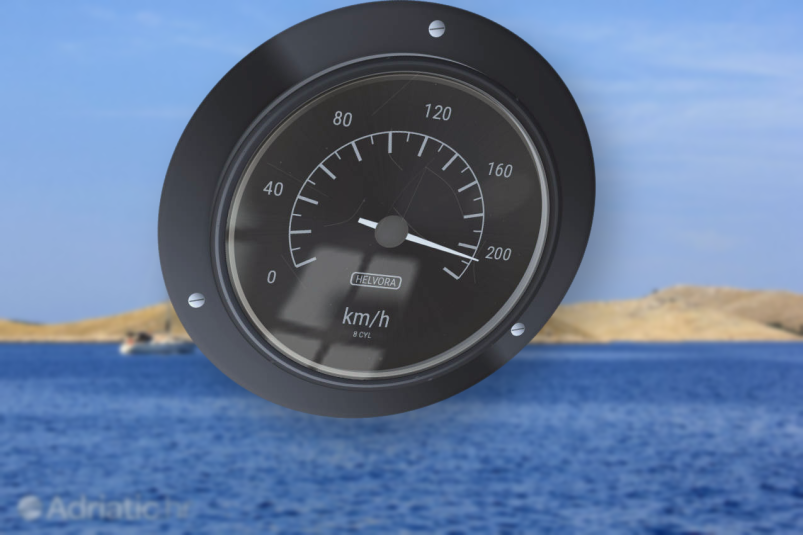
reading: km/h 205
